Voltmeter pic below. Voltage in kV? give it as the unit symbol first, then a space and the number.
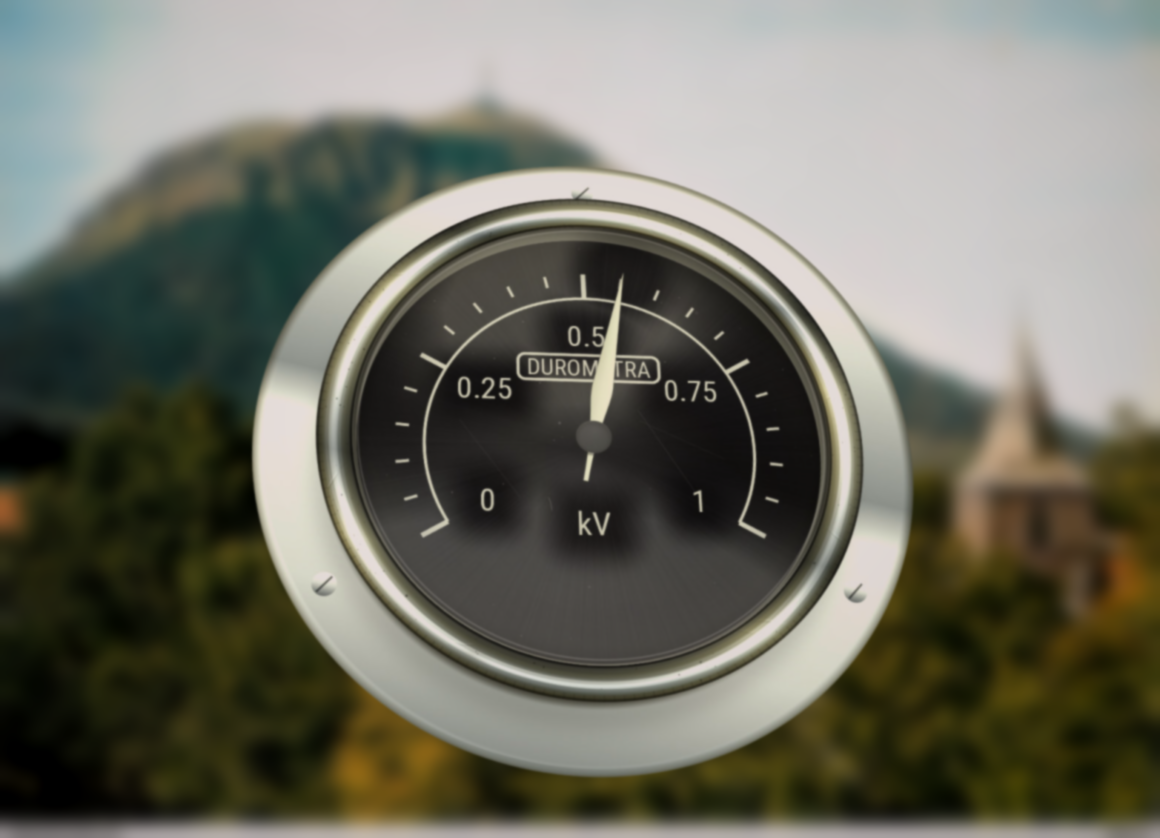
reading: kV 0.55
